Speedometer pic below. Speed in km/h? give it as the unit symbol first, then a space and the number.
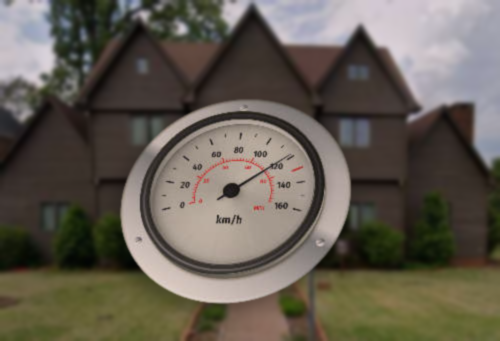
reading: km/h 120
